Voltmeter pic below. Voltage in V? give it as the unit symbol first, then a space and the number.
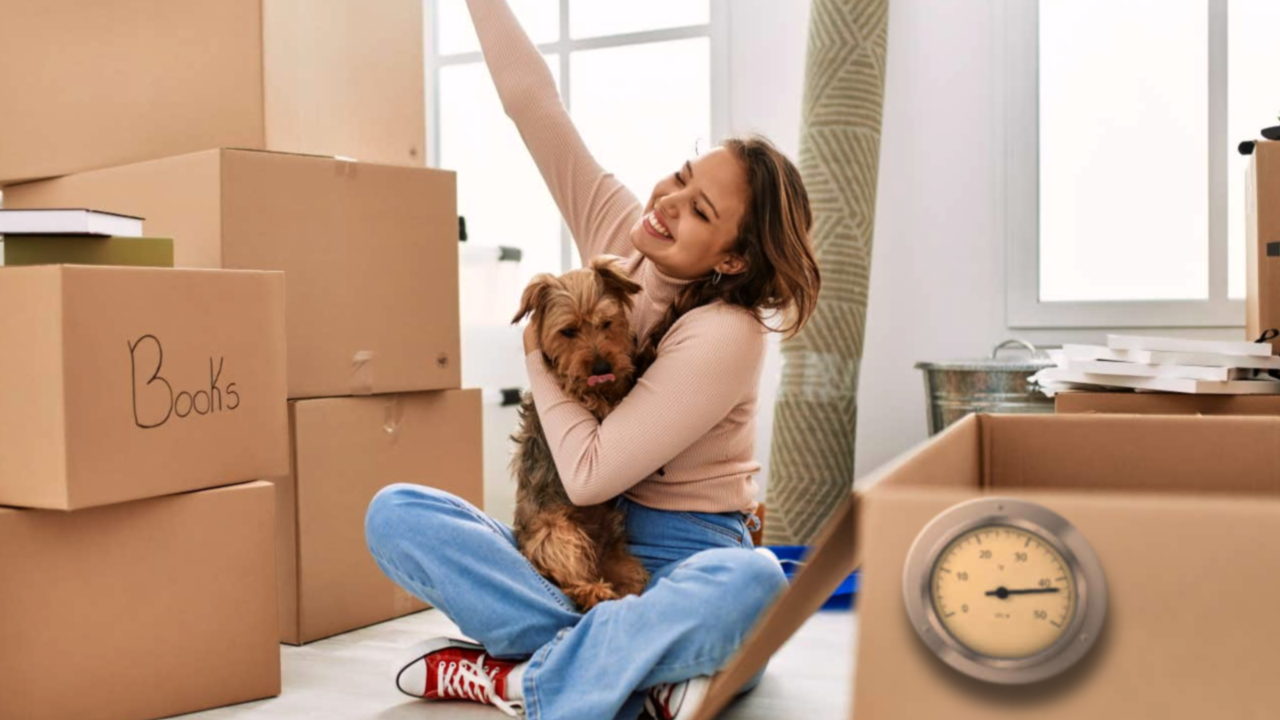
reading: V 42
